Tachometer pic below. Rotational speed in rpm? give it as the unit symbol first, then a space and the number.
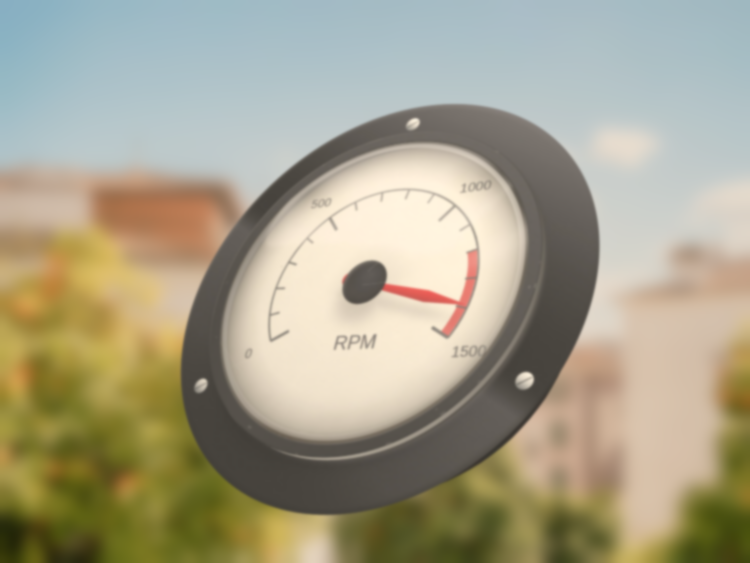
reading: rpm 1400
